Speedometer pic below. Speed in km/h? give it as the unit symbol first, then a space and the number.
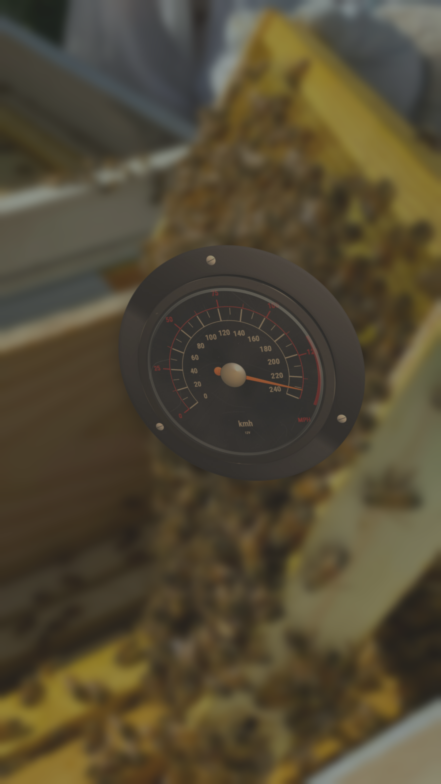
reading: km/h 230
